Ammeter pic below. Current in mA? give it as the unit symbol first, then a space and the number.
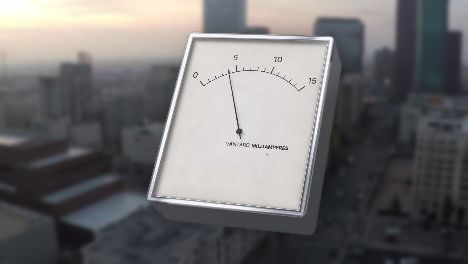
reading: mA 4
